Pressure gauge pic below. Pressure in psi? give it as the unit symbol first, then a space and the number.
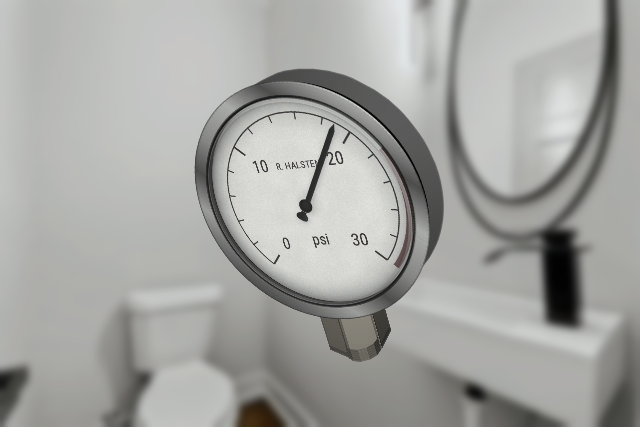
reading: psi 19
